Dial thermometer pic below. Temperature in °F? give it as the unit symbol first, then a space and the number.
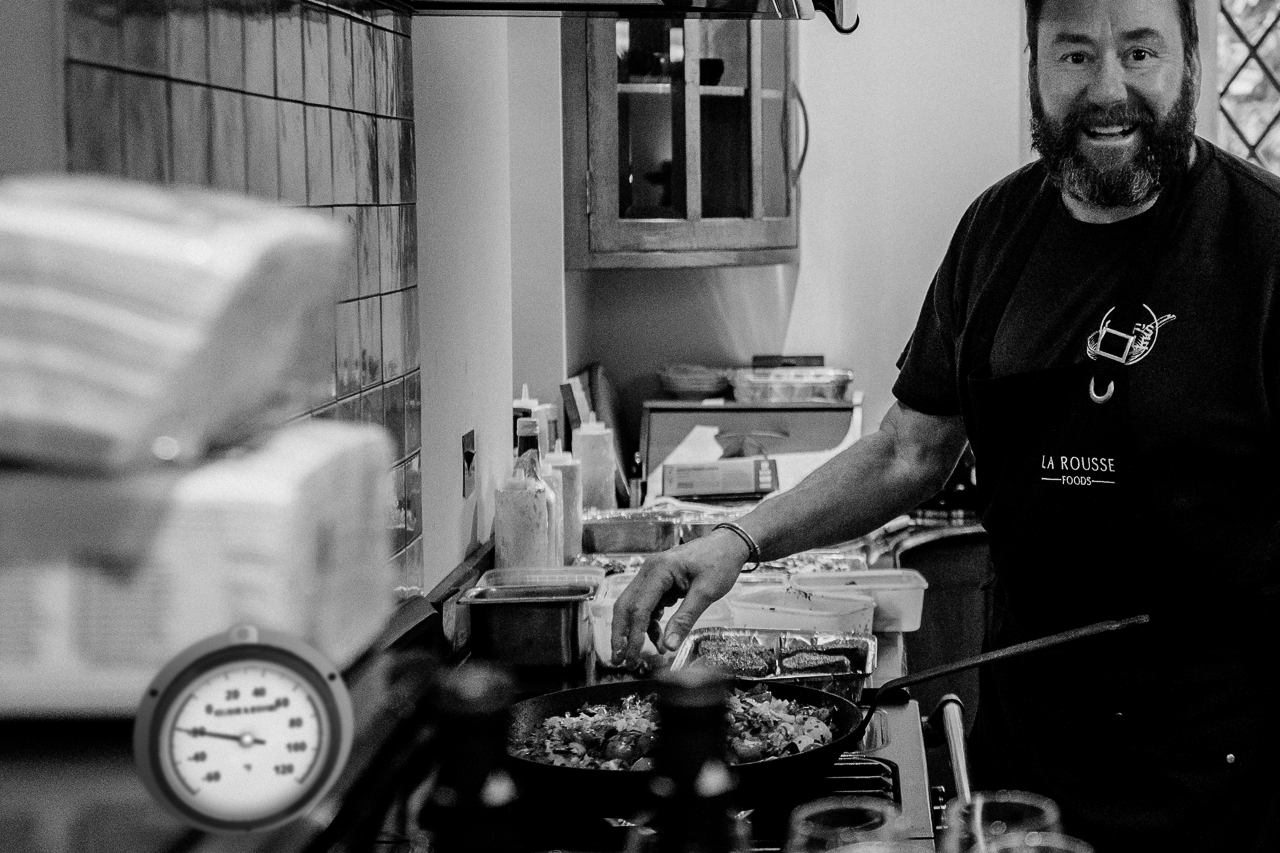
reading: °F -20
